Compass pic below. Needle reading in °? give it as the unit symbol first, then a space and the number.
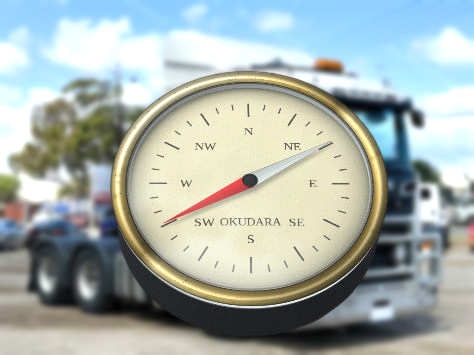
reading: ° 240
